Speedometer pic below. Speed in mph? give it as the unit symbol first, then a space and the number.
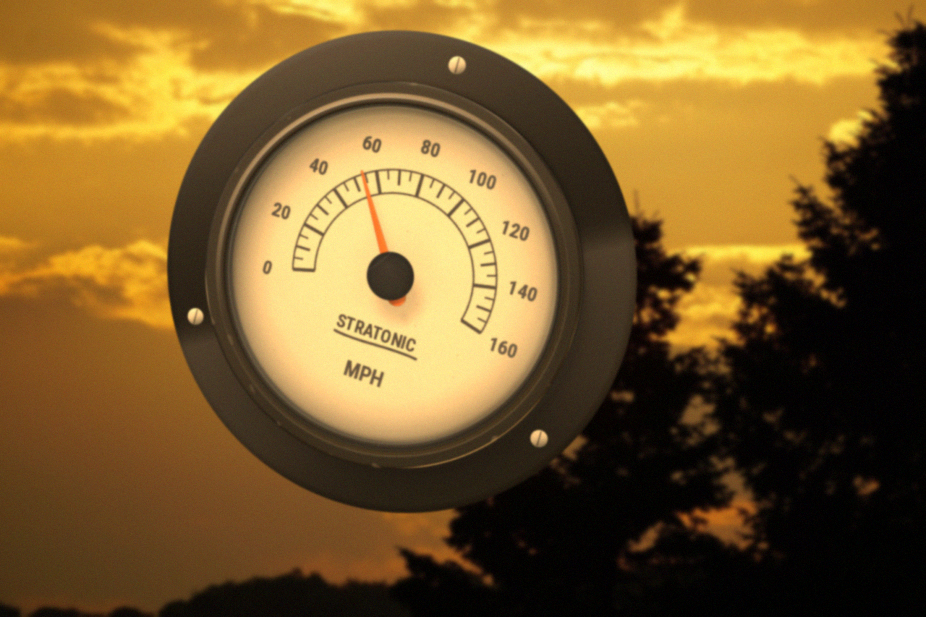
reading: mph 55
